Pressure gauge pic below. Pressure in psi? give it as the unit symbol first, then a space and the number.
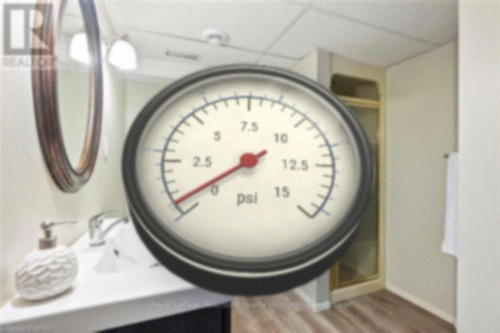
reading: psi 0.5
